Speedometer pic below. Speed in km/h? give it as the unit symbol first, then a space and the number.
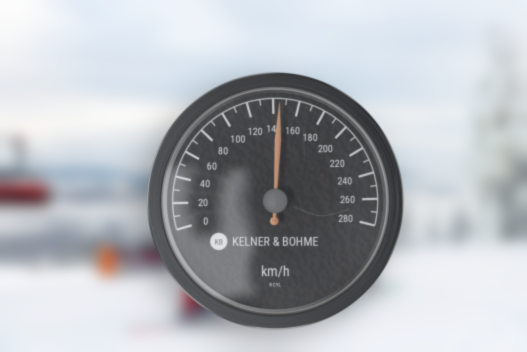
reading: km/h 145
